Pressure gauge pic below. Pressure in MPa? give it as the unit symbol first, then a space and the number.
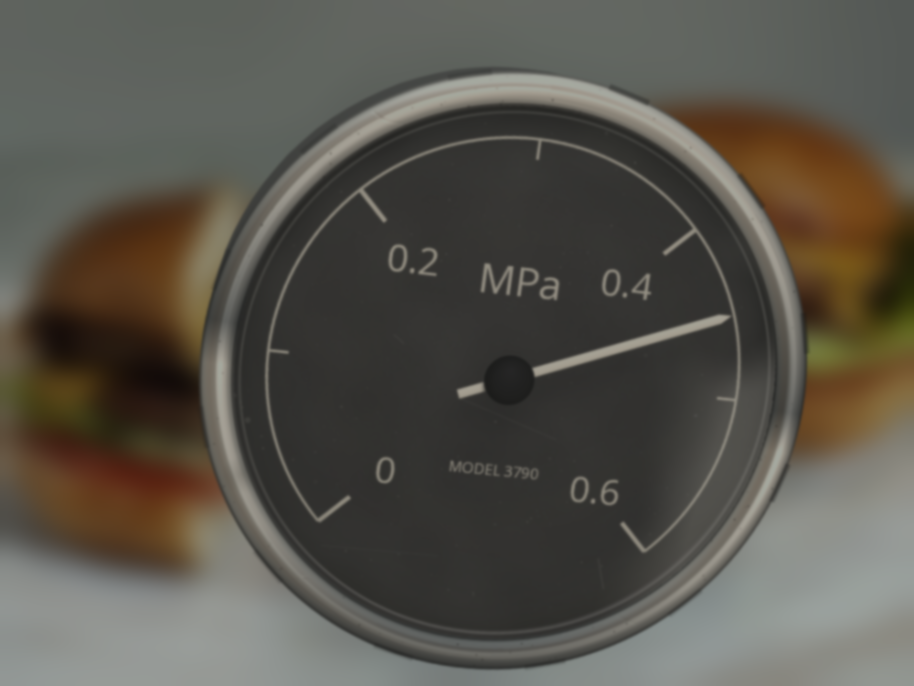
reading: MPa 0.45
